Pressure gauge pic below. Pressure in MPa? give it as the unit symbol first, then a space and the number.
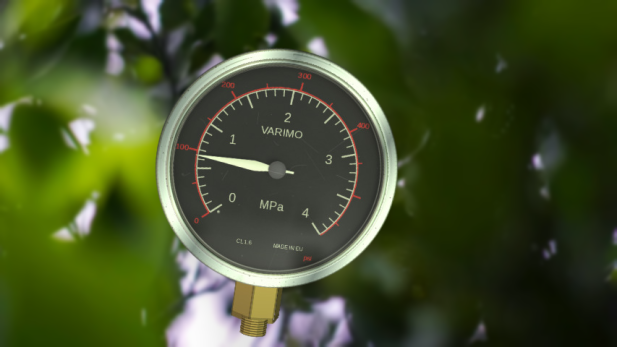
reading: MPa 0.65
